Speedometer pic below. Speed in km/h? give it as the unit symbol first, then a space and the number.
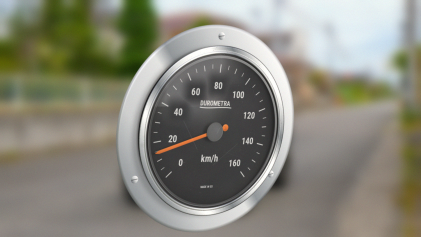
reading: km/h 15
